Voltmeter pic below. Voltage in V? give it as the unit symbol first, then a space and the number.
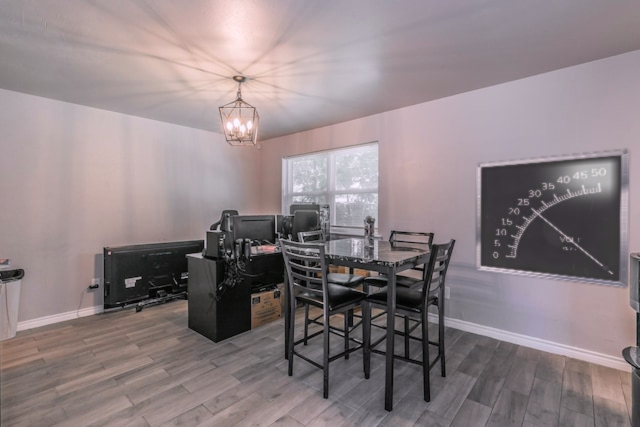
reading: V 25
